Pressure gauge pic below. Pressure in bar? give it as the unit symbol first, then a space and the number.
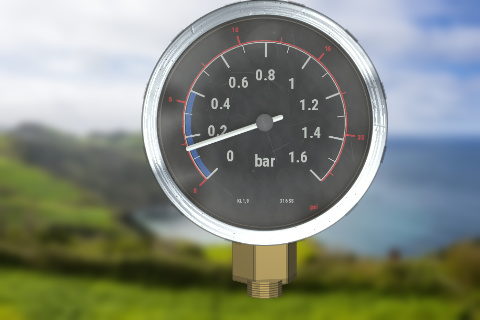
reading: bar 0.15
